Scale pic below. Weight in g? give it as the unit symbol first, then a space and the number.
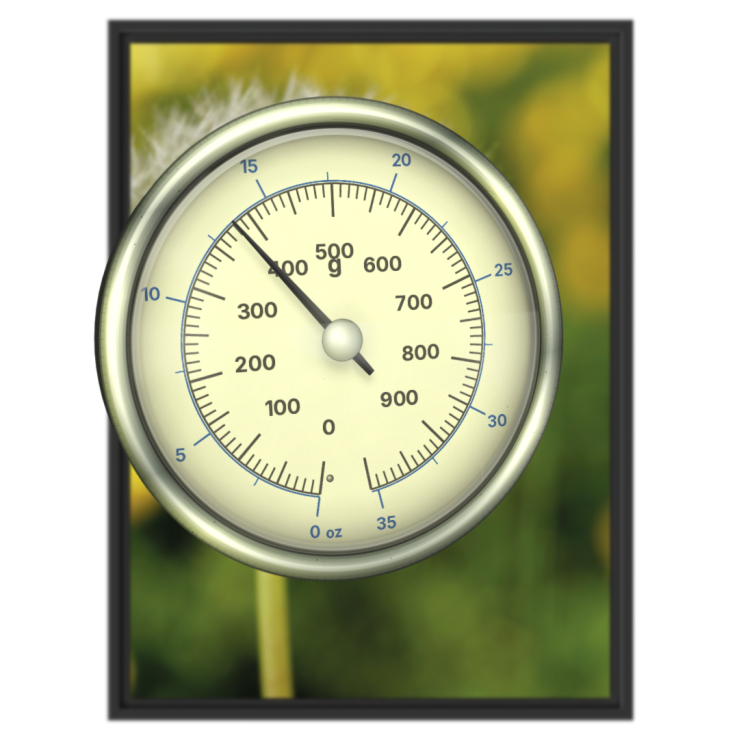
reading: g 380
